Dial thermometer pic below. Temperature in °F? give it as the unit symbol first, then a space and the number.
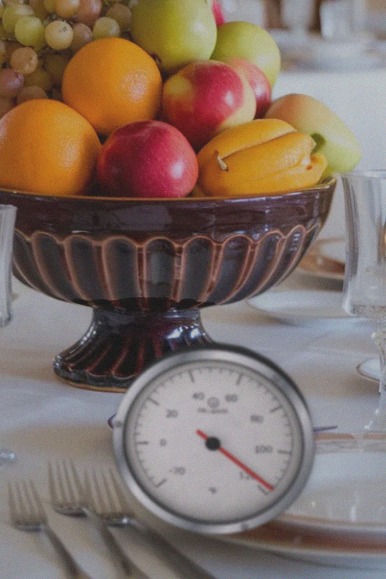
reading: °F 116
